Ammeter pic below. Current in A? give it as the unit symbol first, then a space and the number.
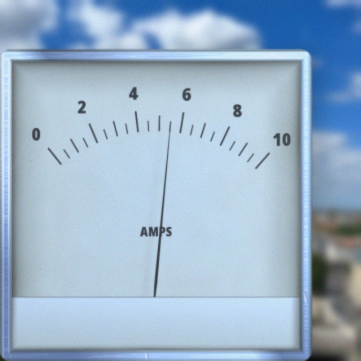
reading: A 5.5
